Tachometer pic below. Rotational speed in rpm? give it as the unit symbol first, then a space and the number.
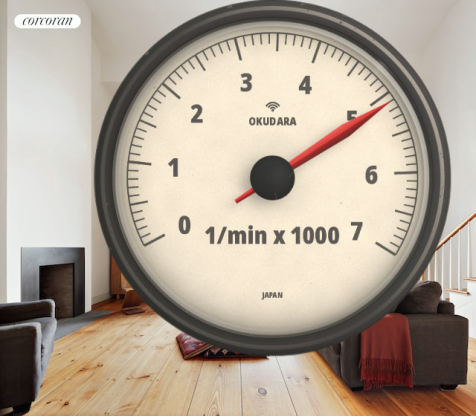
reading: rpm 5100
